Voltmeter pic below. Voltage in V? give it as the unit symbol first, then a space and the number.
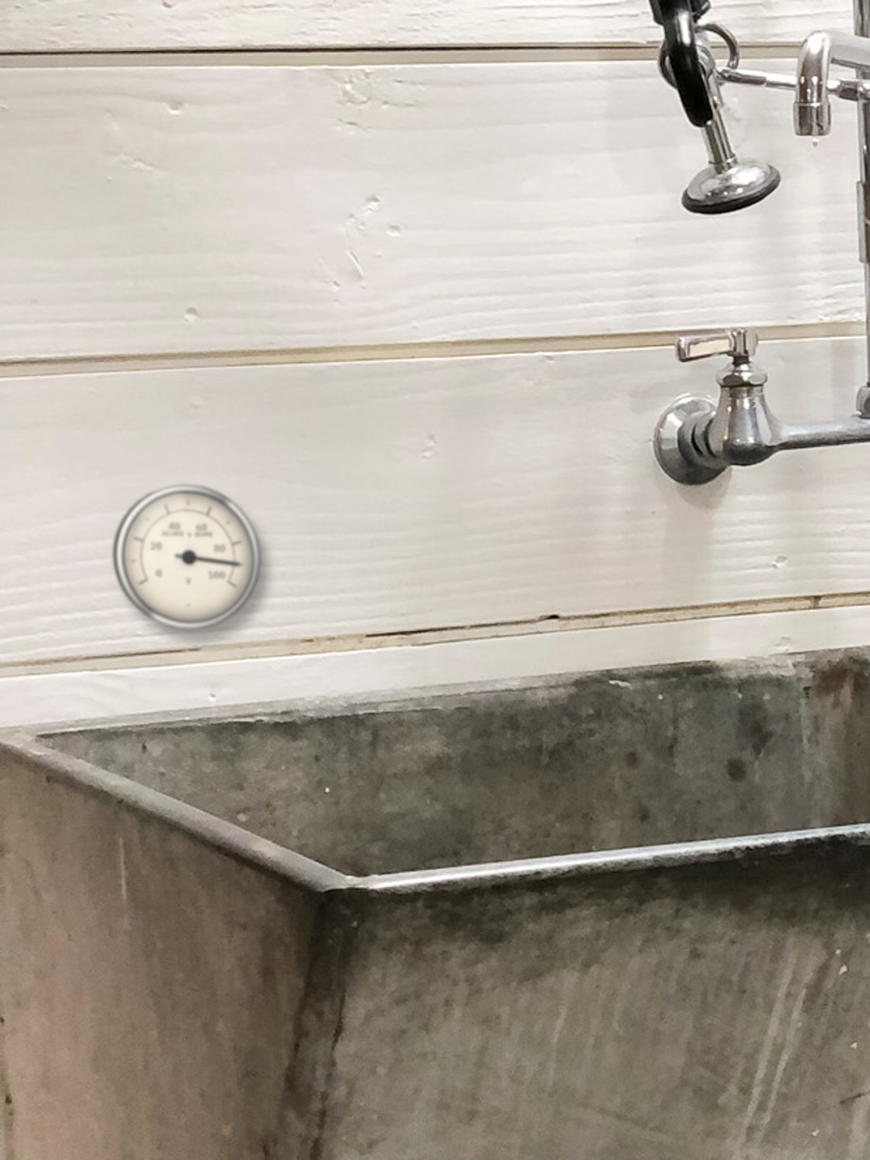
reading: V 90
